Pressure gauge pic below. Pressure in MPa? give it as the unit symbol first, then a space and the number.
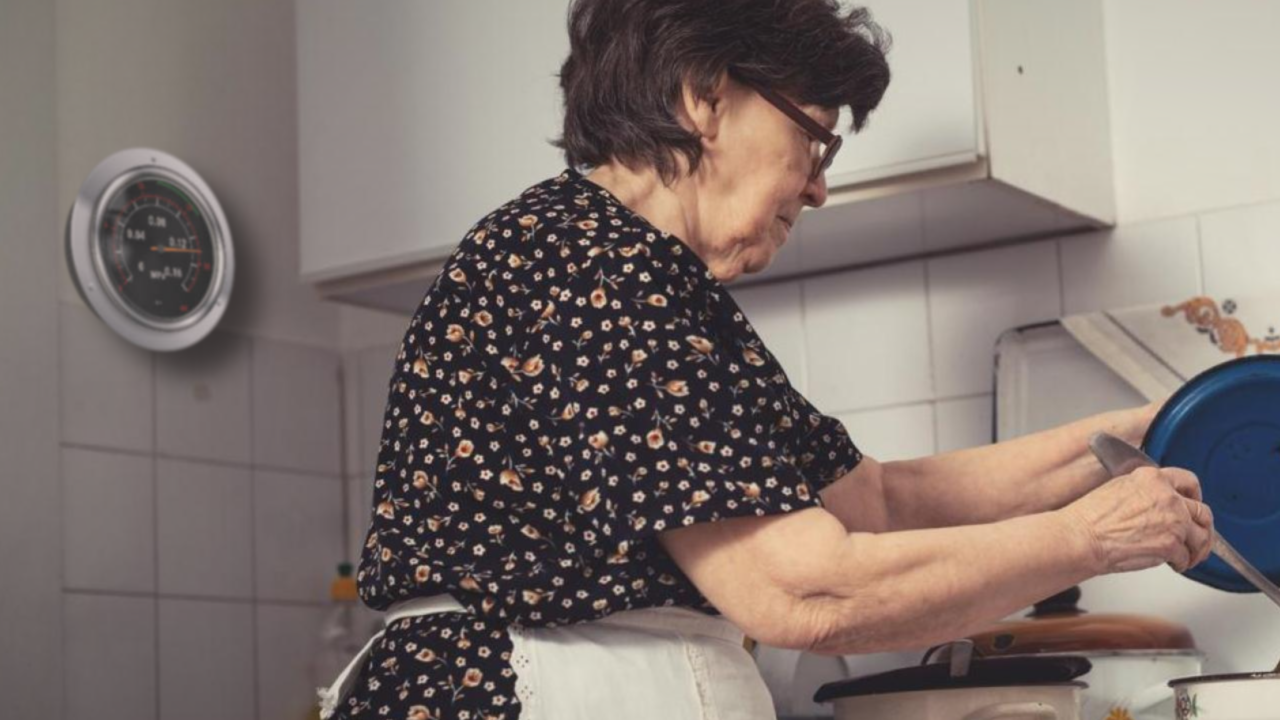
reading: MPa 0.13
